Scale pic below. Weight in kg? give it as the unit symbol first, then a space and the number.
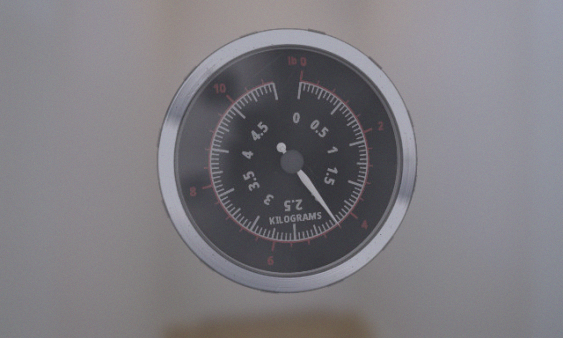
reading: kg 2
